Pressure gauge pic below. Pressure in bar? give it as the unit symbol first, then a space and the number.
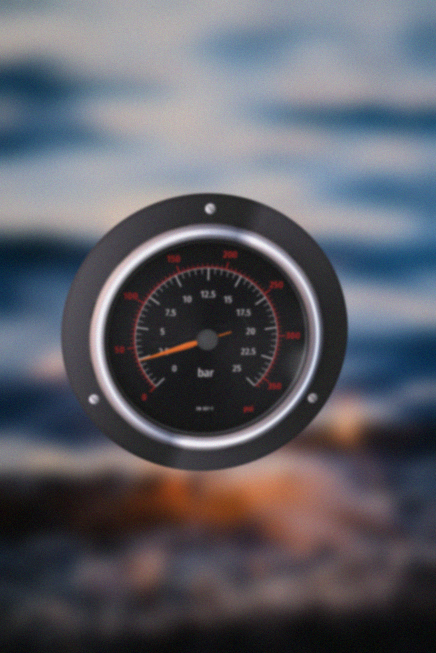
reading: bar 2.5
